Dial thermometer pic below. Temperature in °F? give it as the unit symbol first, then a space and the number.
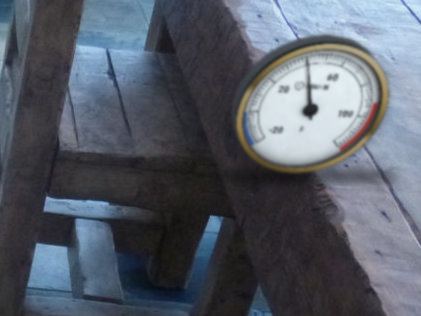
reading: °F 40
